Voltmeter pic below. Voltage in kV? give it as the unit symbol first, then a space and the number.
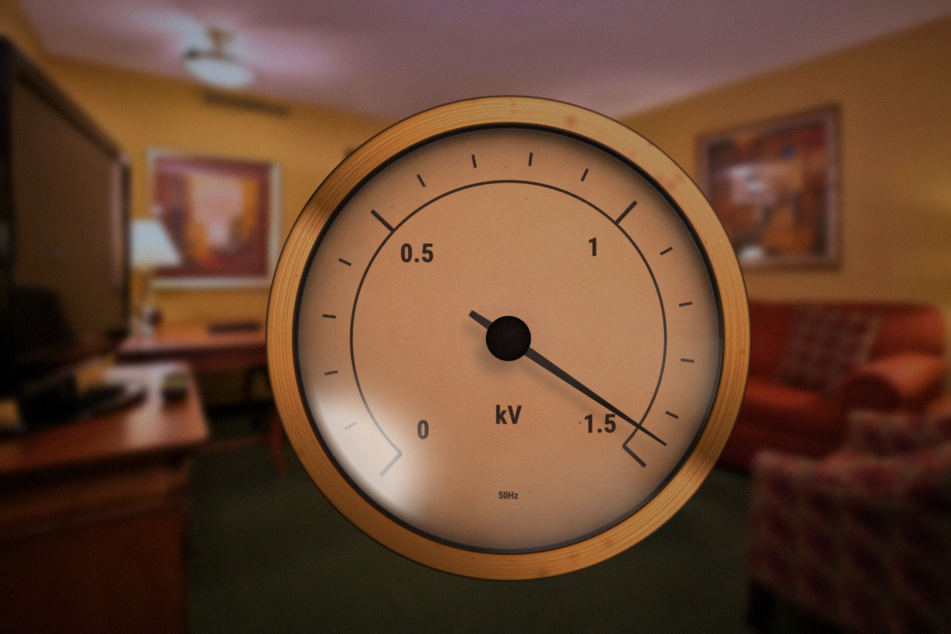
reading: kV 1.45
